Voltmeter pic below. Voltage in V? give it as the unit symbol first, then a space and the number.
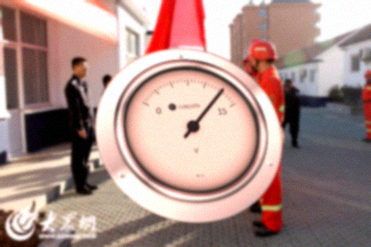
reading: V 12.5
